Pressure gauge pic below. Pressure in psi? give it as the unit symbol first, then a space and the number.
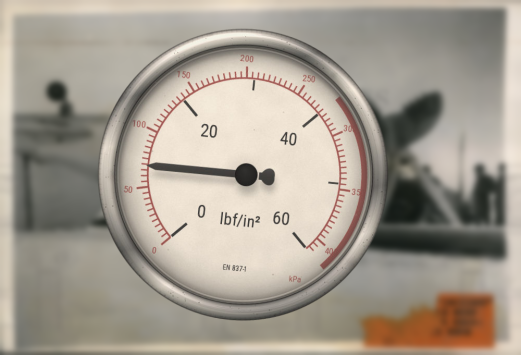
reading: psi 10
